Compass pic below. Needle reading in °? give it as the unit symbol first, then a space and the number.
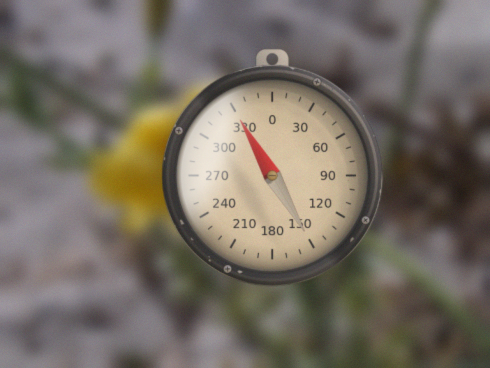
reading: ° 330
